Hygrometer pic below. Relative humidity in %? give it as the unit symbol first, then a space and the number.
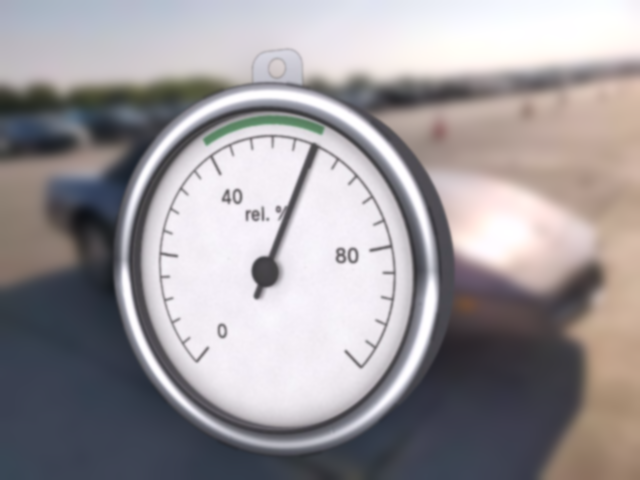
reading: % 60
